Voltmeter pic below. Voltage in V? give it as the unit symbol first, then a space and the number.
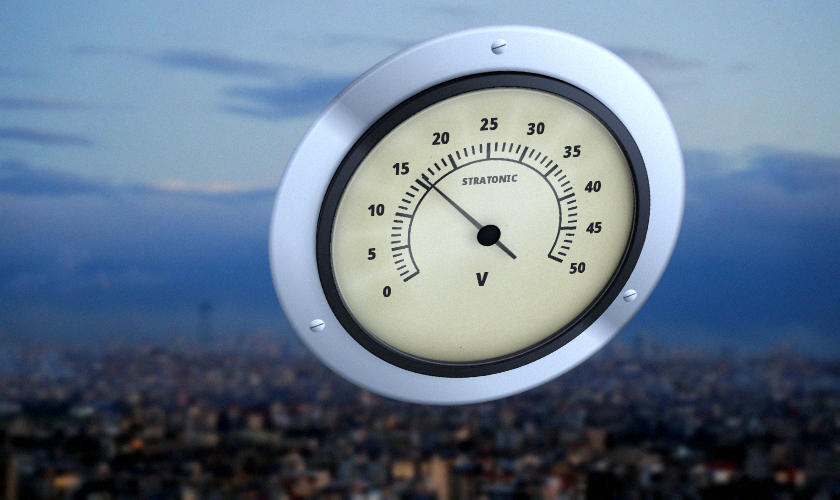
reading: V 16
